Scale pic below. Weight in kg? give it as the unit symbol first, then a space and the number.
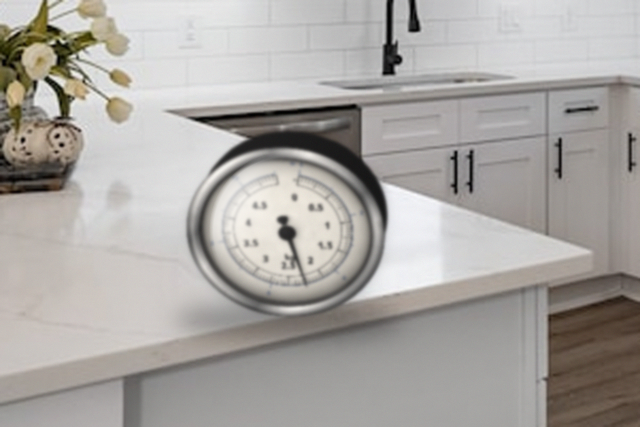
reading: kg 2.25
